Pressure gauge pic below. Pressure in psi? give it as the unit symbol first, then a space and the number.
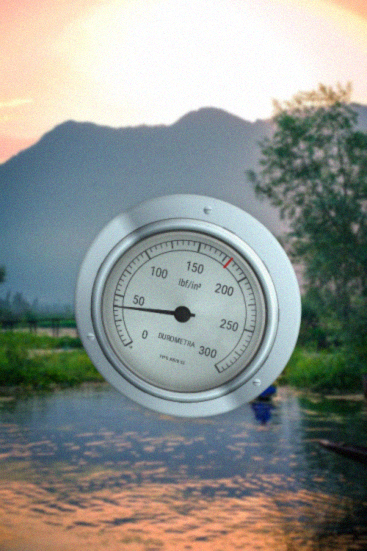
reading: psi 40
